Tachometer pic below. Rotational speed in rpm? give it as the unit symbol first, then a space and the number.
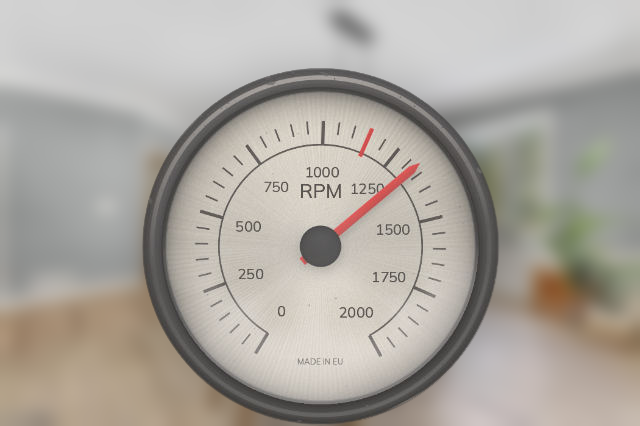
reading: rpm 1325
